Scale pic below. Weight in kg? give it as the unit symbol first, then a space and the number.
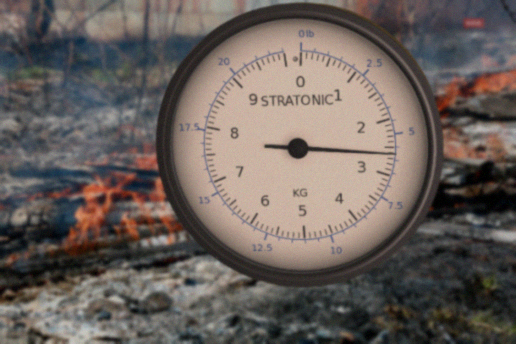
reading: kg 2.6
